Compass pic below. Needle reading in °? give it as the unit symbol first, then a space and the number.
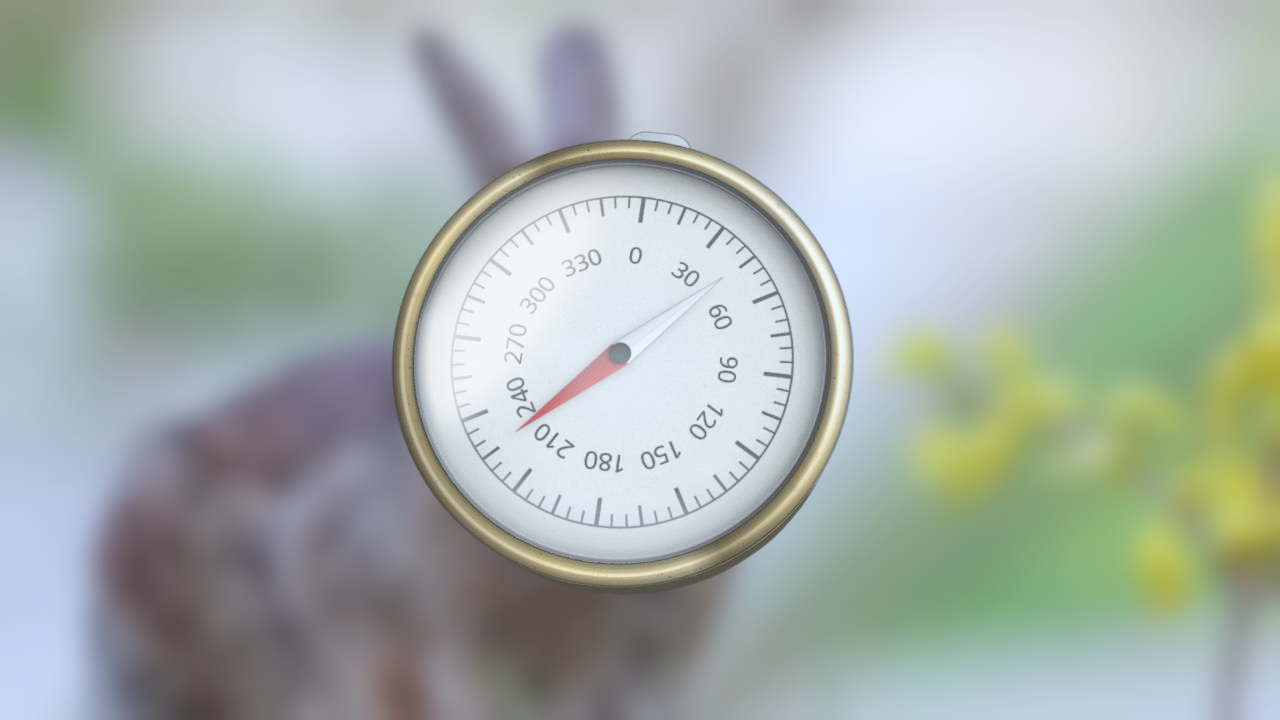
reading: ° 225
